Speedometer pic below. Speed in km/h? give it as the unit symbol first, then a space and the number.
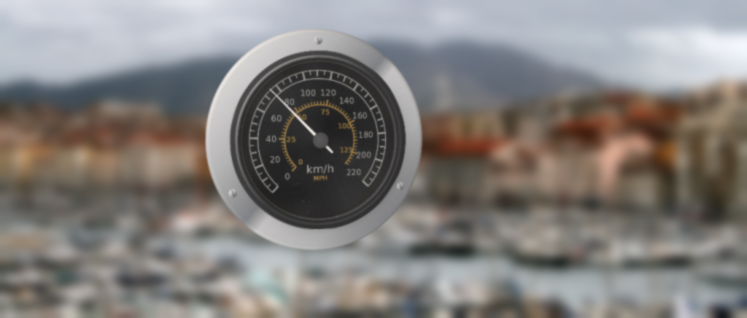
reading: km/h 75
